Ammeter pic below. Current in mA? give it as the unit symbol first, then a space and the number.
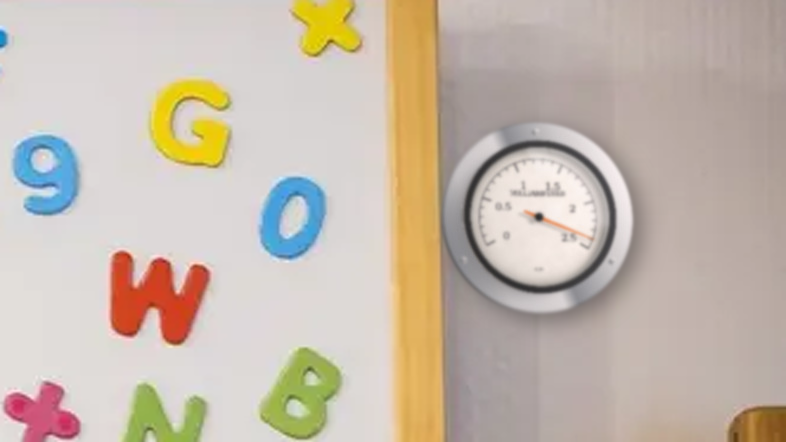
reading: mA 2.4
